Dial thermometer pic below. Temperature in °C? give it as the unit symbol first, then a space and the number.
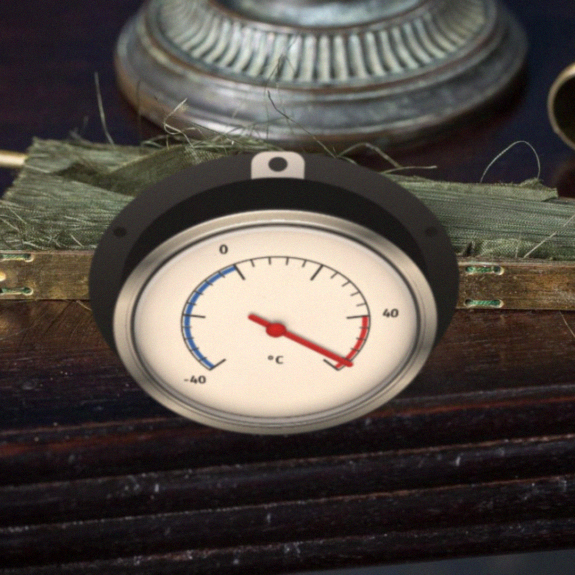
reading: °C 56
